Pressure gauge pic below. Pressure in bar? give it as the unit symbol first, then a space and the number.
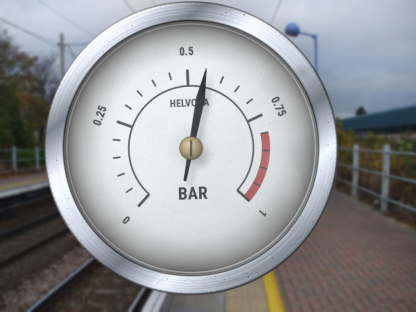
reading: bar 0.55
